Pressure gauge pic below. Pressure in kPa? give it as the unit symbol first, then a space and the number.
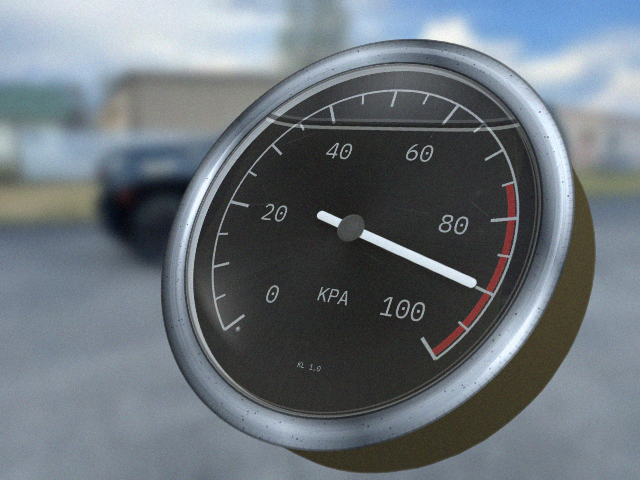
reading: kPa 90
